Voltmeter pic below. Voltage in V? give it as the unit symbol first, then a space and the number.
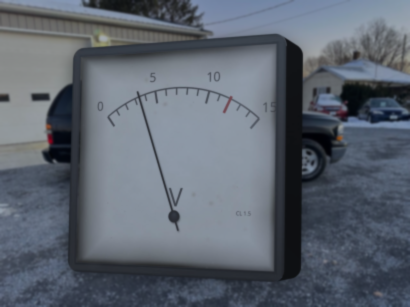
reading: V 3.5
